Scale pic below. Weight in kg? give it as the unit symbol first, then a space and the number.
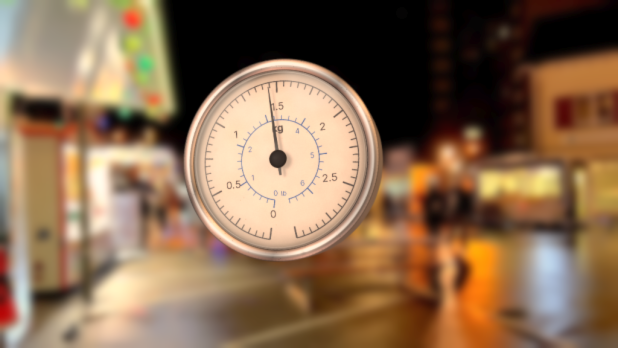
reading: kg 1.45
